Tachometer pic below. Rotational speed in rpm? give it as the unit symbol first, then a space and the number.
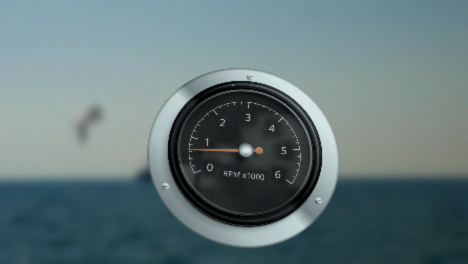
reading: rpm 600
